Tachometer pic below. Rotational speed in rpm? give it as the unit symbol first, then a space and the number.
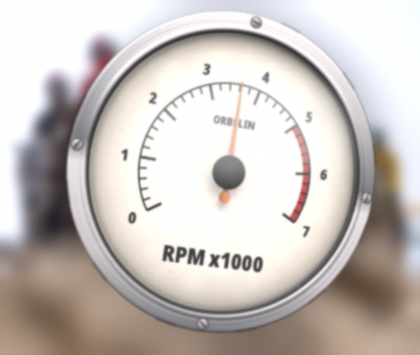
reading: rpm 3600
